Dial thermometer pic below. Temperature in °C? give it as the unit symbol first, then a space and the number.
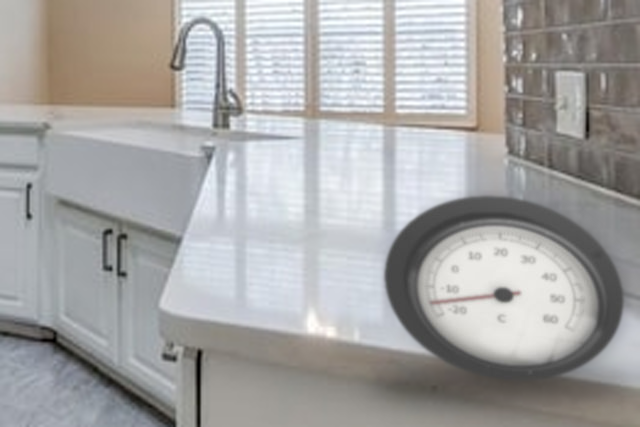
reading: °C -15
